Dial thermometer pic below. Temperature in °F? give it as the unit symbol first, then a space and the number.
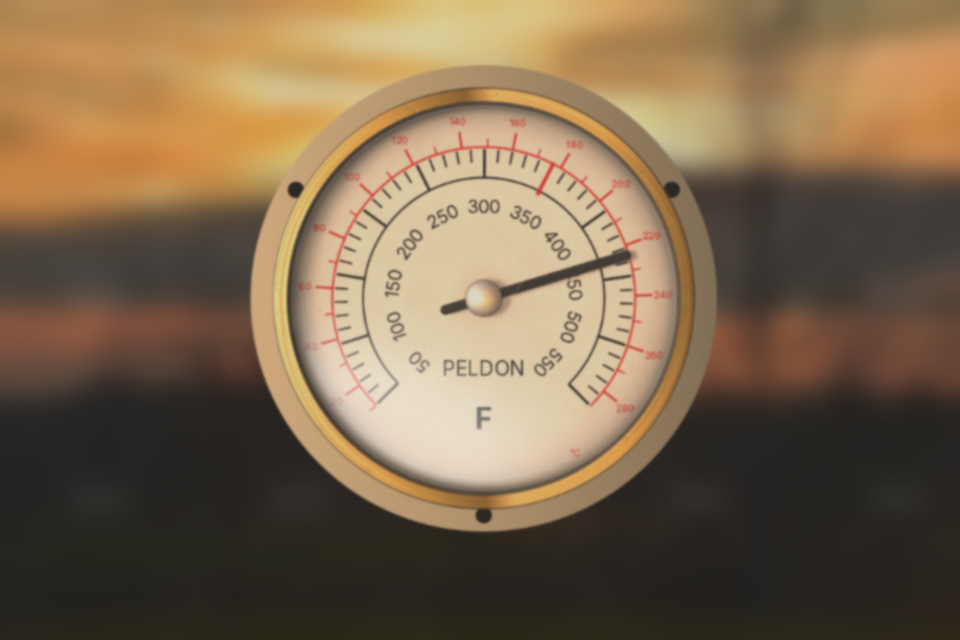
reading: °F 435
